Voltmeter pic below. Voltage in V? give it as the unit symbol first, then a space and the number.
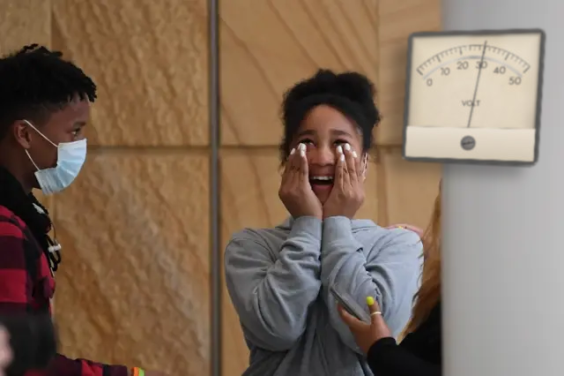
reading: V 30
